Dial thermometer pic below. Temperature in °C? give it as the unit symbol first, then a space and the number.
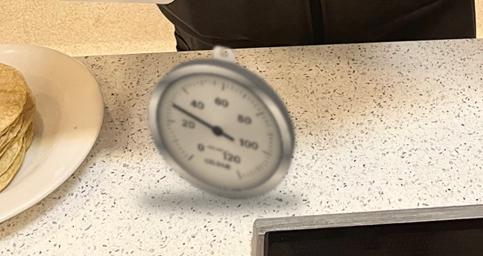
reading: °C 30
